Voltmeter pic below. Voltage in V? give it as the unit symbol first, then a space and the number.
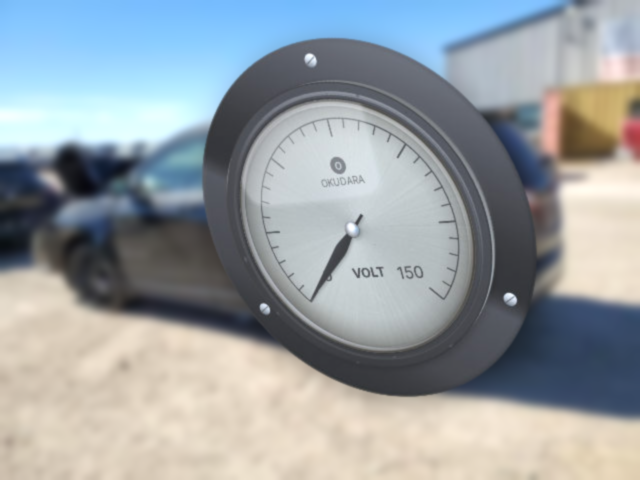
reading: V 0
